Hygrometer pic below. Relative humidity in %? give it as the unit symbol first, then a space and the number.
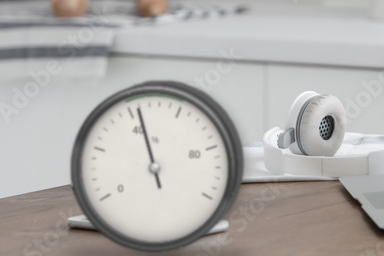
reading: % 44
